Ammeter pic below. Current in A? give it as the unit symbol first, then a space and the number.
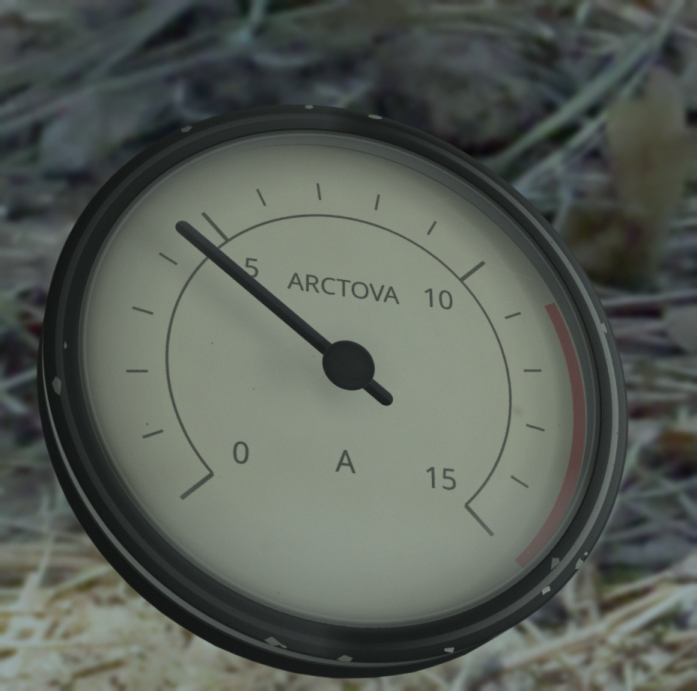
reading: A 4.5
